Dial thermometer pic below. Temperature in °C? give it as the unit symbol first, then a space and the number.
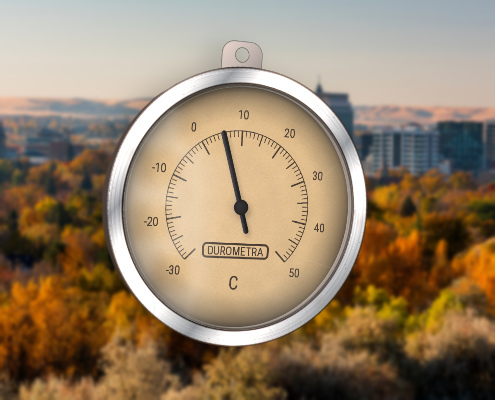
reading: °C 5
